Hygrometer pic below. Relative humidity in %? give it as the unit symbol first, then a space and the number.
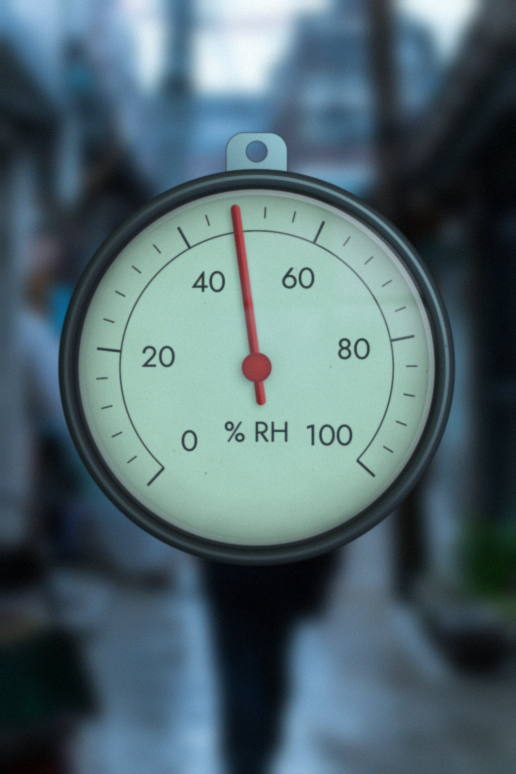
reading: % 48
